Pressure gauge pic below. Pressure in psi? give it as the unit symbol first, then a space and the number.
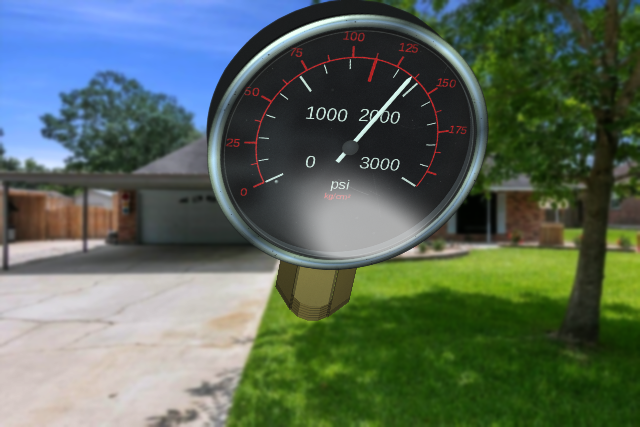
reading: psi 1900
